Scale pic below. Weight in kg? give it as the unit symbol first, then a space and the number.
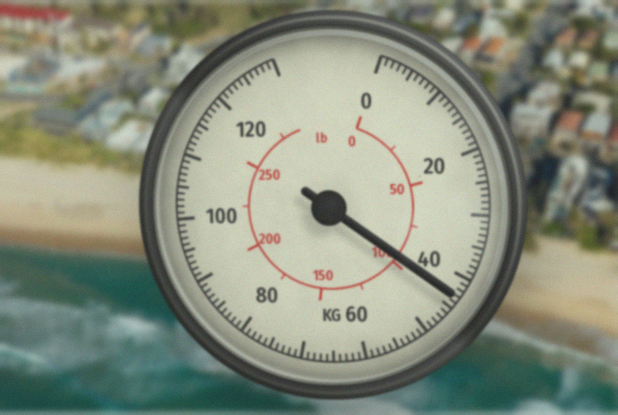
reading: kg 43
